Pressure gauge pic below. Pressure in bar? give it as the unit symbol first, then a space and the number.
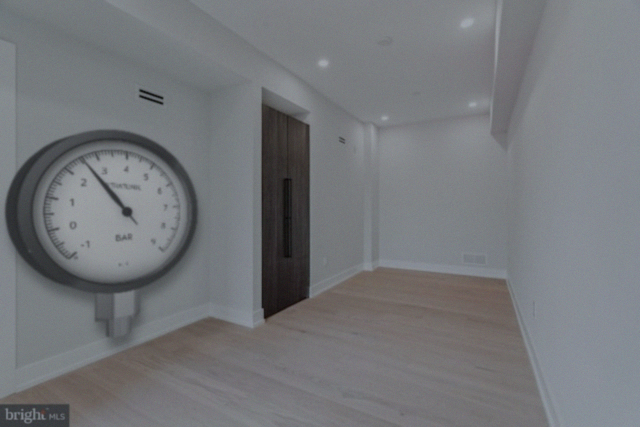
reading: bar 2.5
